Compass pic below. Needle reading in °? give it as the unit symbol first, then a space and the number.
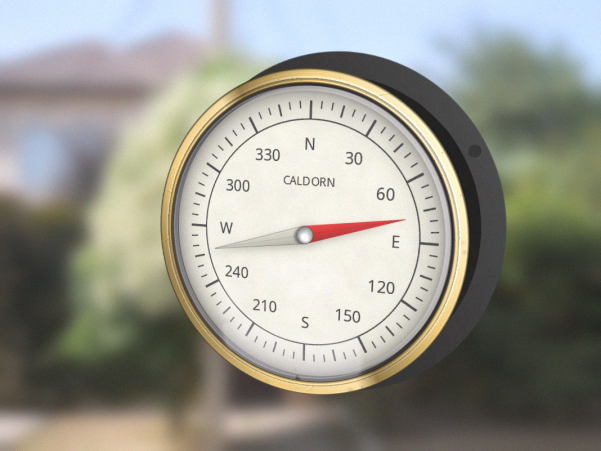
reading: ° 77.5
